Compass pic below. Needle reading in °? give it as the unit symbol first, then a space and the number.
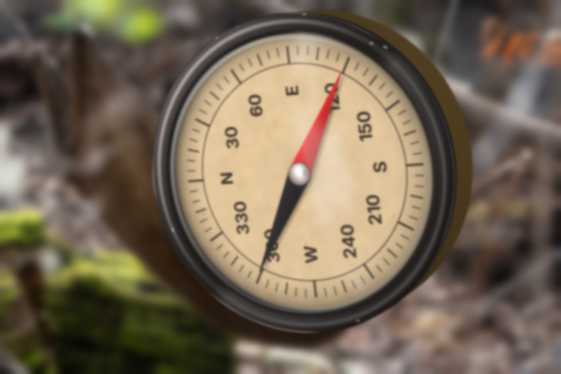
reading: ° 120
